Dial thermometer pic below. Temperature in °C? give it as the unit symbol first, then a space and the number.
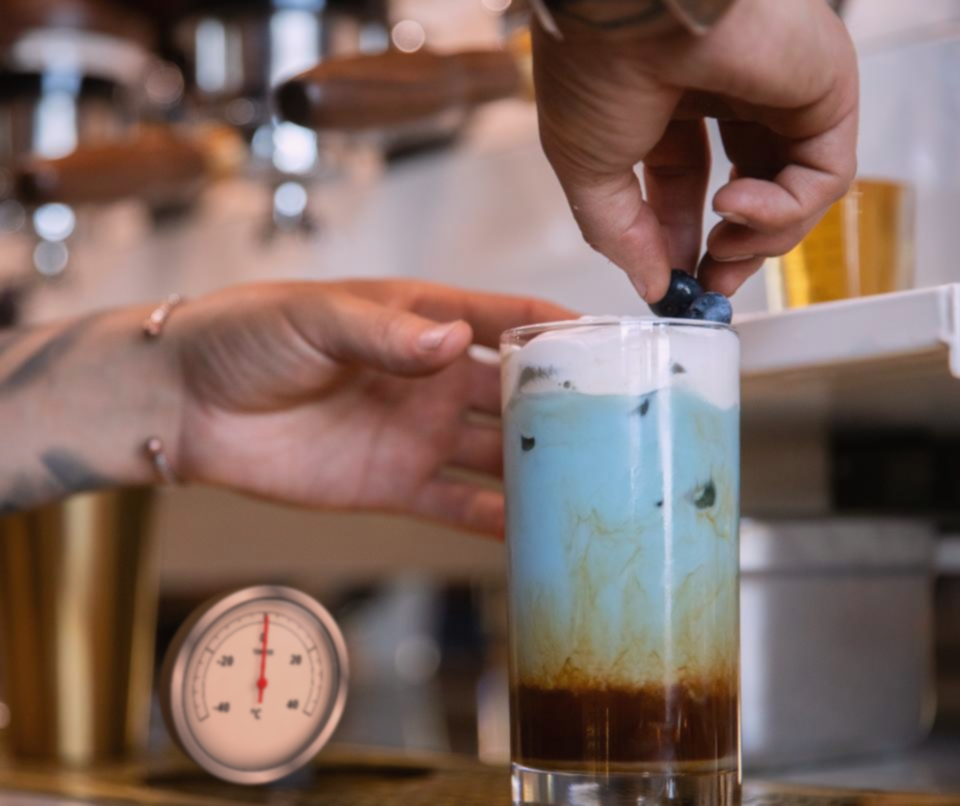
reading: °C 0
